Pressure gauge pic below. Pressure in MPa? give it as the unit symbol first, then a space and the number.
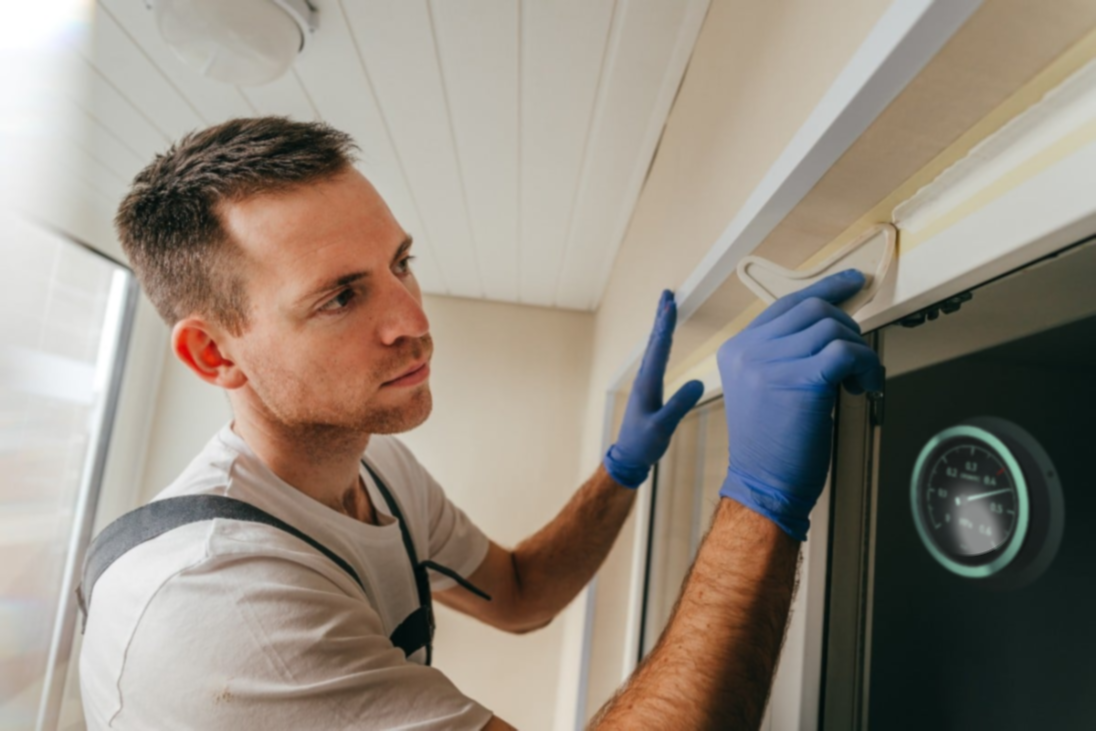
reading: MPa 0.45
